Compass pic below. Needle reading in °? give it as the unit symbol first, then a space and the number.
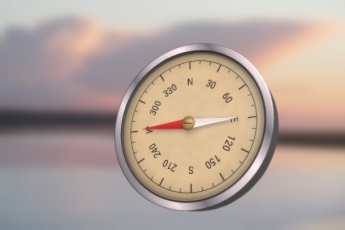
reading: ° 270
